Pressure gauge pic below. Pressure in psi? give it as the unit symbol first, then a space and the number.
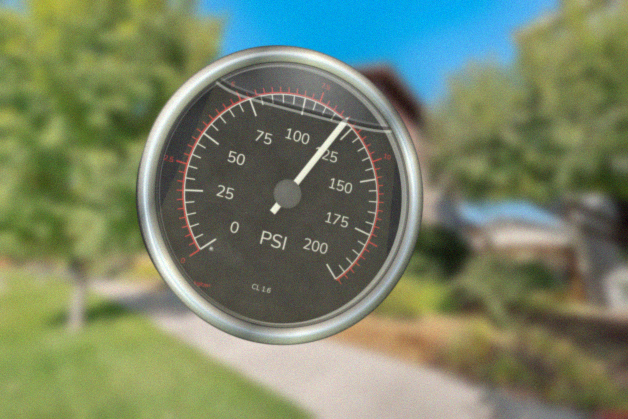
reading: psi 120
